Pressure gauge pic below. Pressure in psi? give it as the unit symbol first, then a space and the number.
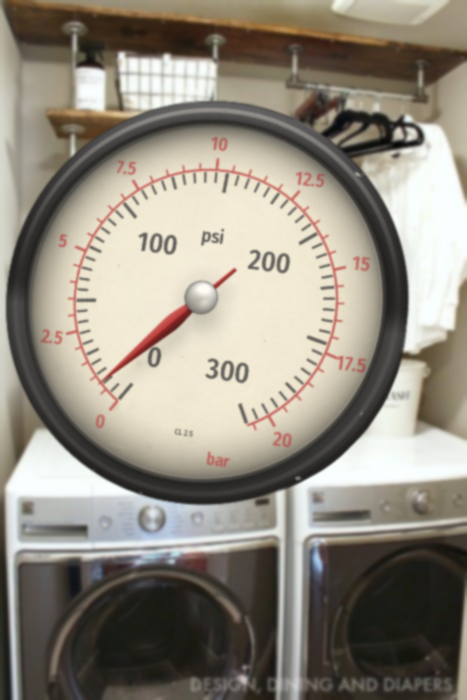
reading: psi 10
